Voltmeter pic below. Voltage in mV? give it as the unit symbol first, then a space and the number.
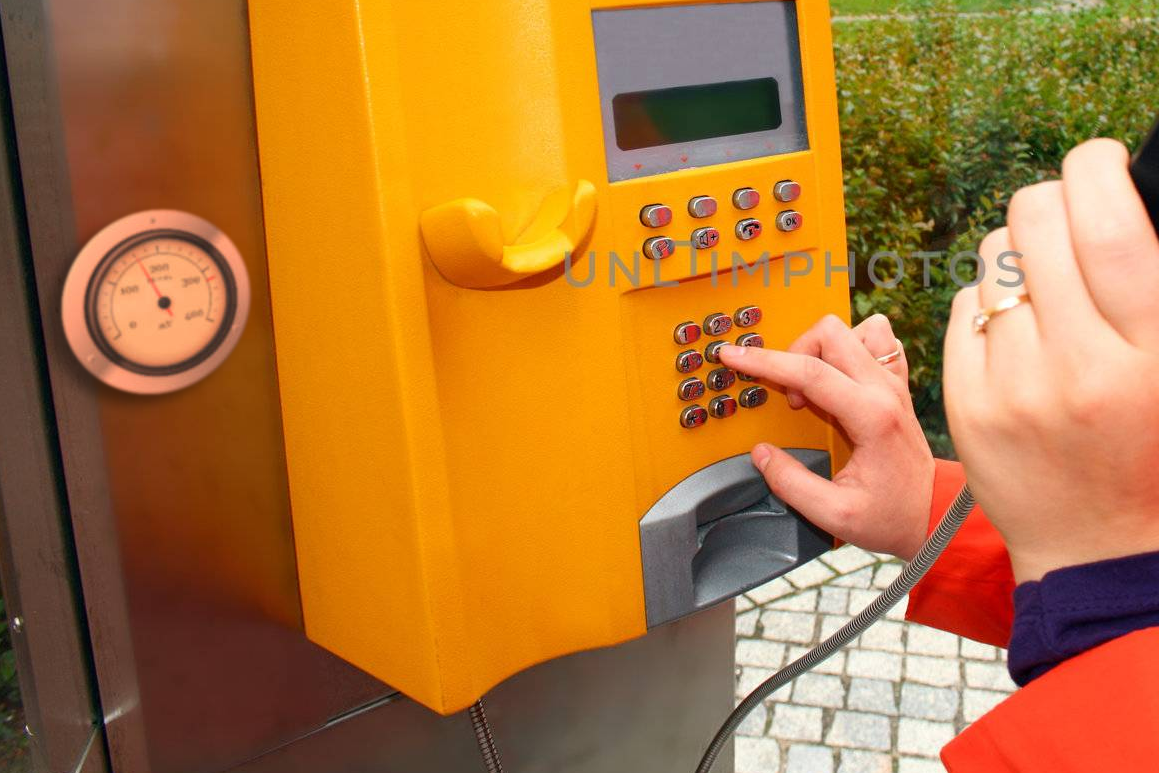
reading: mV 160
